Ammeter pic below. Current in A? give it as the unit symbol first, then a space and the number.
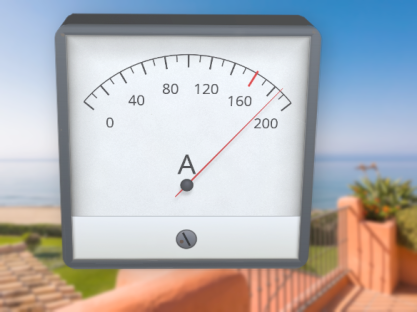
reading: A 185
